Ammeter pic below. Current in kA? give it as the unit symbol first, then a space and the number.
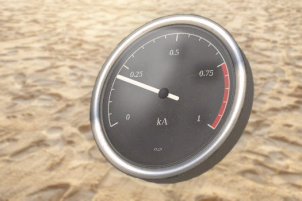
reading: kA 0.2
